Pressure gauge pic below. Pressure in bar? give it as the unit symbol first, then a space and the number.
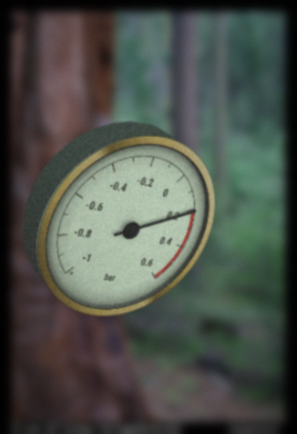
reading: bar 0.2
